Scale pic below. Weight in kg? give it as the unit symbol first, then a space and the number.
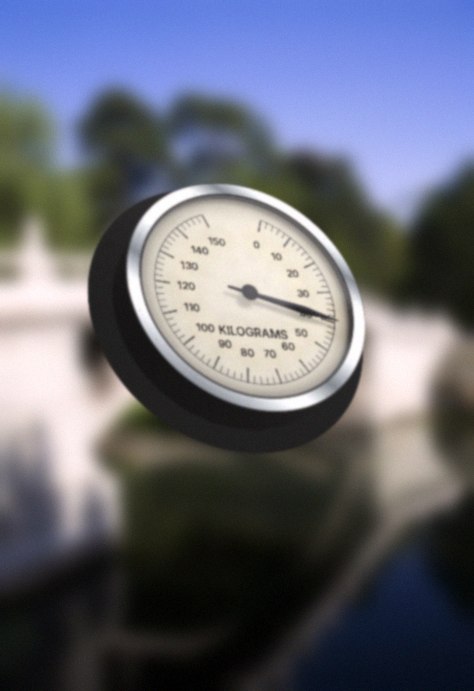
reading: kg 40
